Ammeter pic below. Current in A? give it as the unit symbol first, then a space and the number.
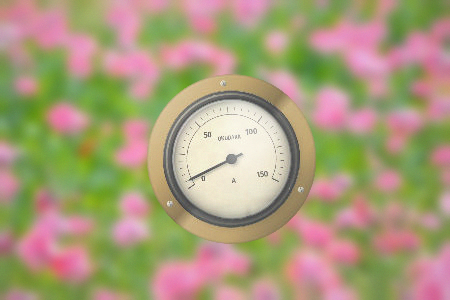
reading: A 5
